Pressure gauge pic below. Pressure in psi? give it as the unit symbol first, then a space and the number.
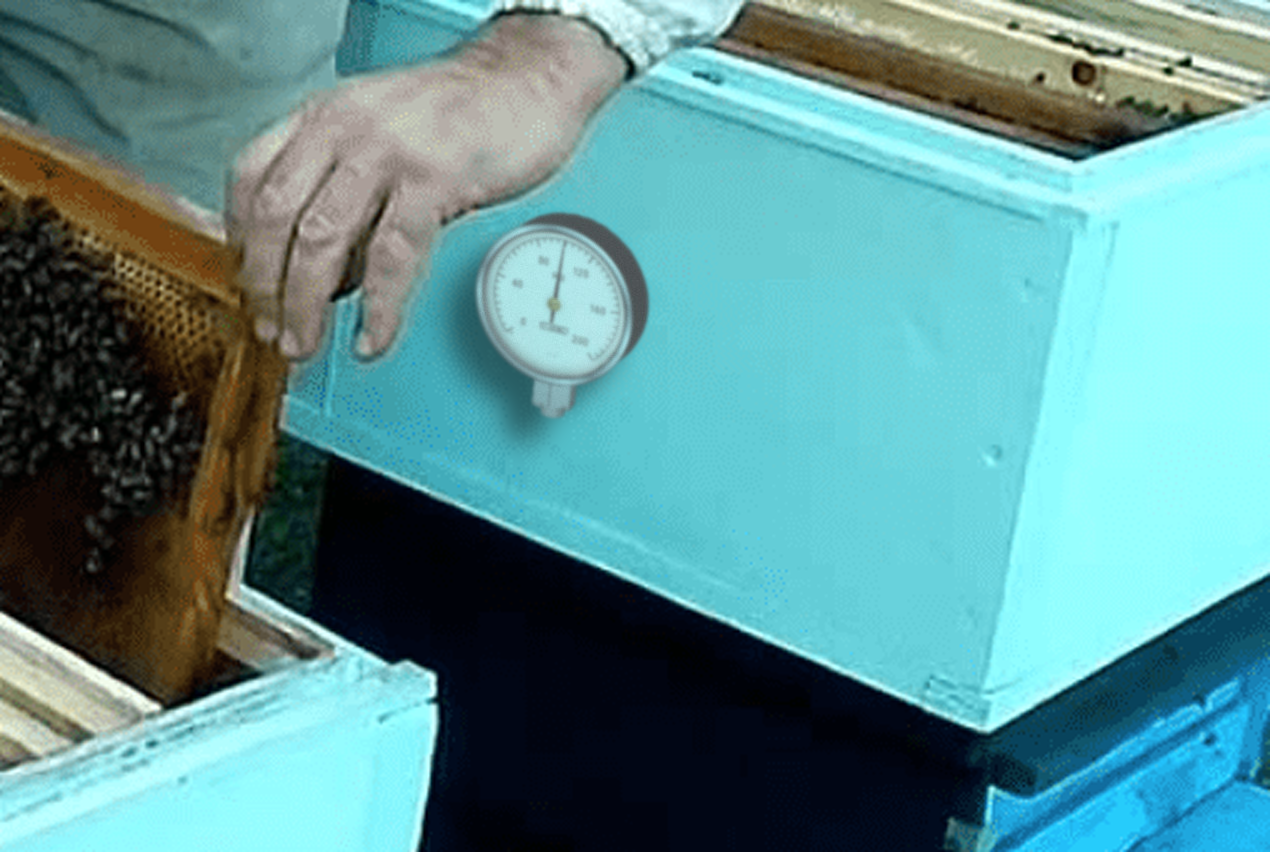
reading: psi 100
